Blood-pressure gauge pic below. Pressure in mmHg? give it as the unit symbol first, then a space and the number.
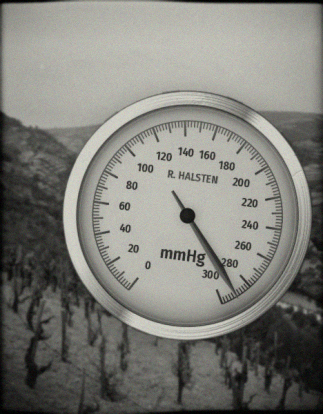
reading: mmHg 290
